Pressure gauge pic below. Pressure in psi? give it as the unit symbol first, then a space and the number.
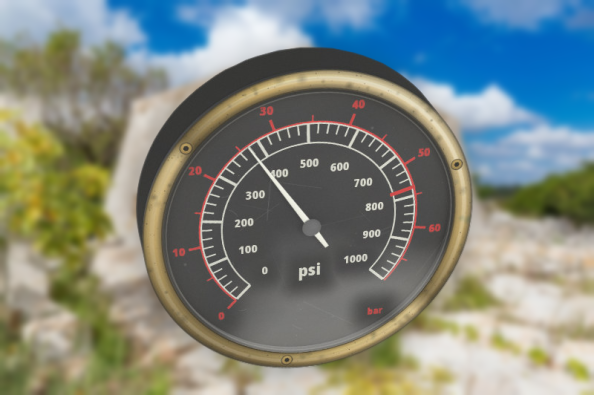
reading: psi 380
